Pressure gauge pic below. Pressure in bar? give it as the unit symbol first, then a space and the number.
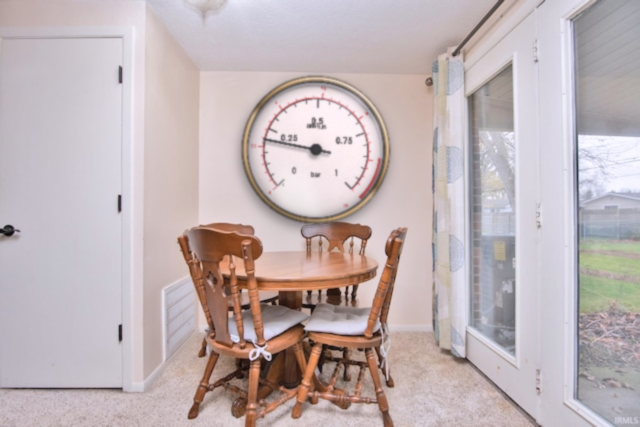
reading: bar 0.2
